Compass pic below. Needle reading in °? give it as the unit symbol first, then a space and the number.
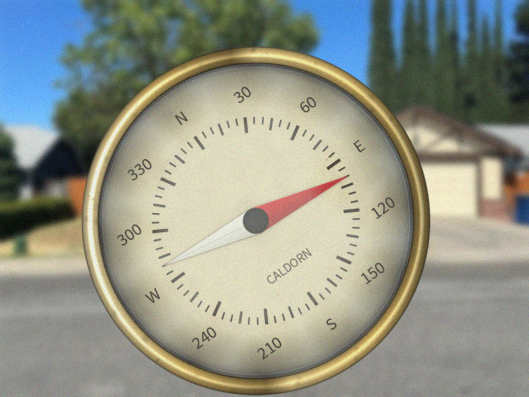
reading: ° 100
